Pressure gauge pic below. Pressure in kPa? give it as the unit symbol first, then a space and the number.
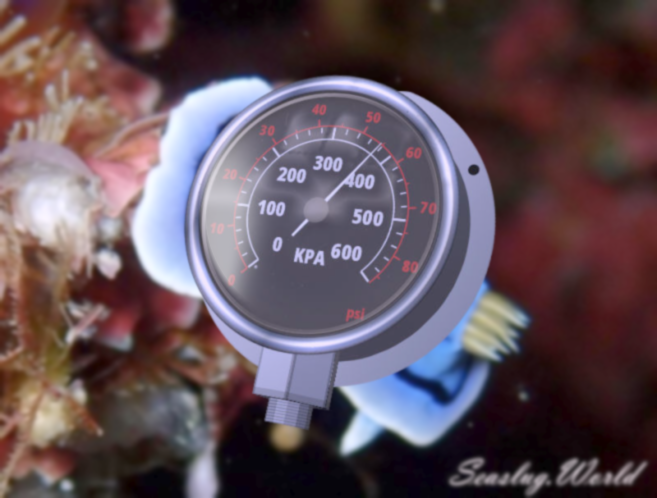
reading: kPa 380
